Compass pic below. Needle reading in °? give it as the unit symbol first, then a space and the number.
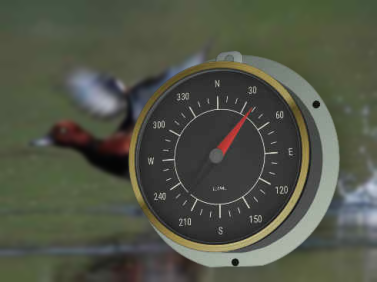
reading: ° 40
